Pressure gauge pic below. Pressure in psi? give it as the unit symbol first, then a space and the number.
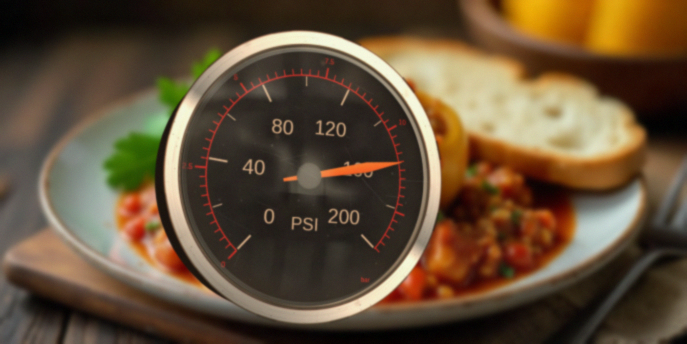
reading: psi 160
